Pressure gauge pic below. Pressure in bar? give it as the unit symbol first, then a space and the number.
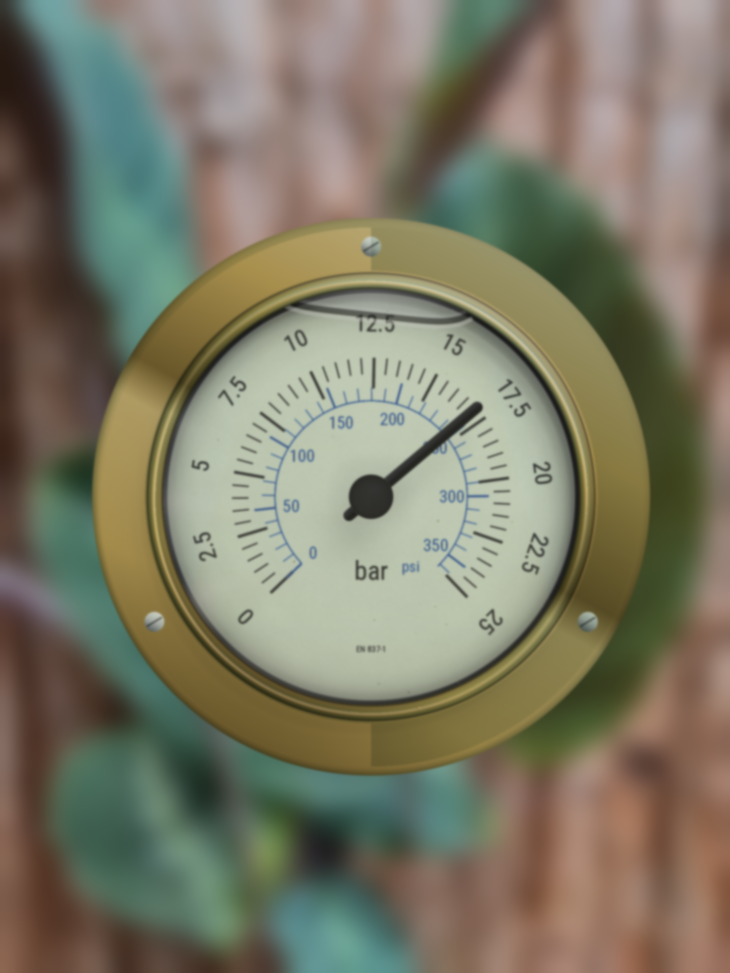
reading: bar 17
